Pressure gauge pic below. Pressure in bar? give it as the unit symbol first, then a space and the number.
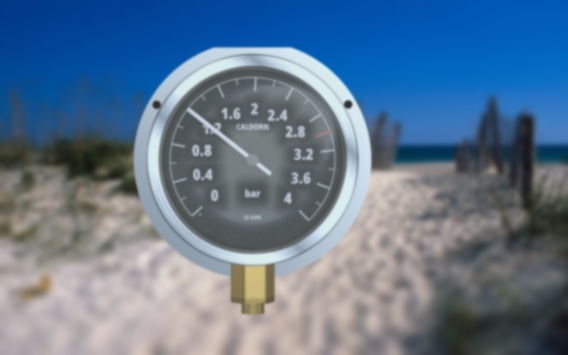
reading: bar 1.2
